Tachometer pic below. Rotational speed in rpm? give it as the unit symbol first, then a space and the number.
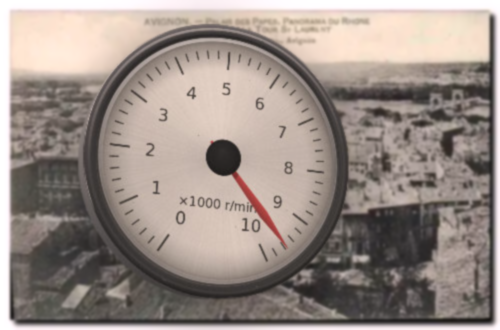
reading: rpm 9600
